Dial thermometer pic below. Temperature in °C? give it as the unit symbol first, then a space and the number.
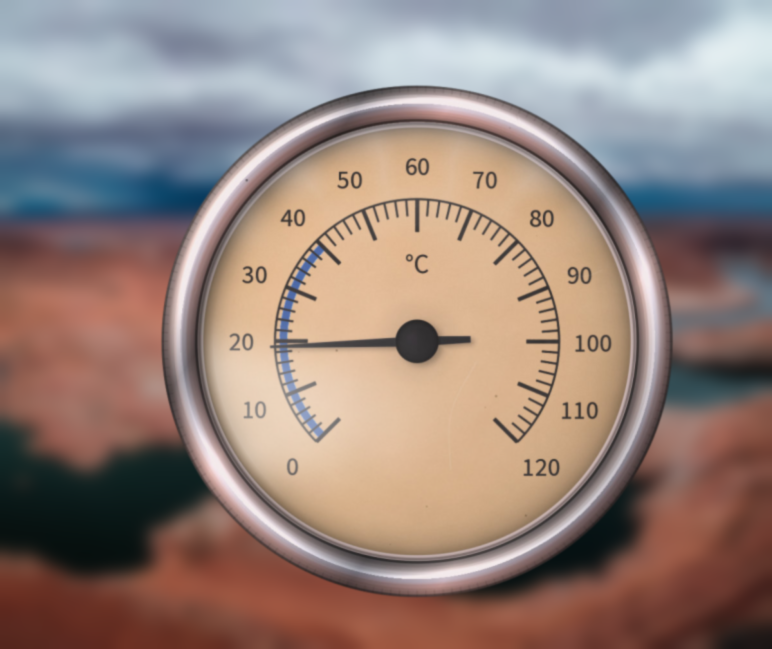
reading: °C 19
